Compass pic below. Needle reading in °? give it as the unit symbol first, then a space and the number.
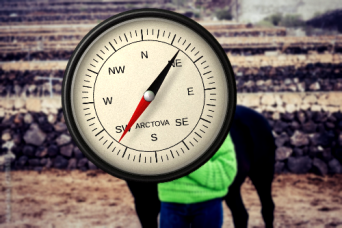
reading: ° 220
